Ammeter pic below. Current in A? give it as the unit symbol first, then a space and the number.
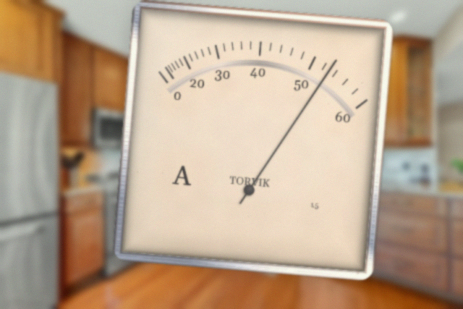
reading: A 53
